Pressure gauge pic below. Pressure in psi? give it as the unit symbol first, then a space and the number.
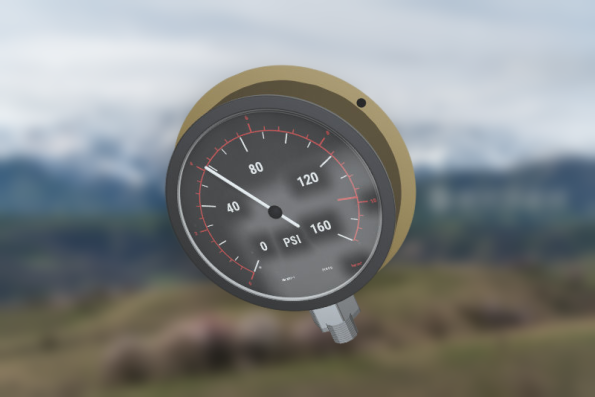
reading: psi 60
